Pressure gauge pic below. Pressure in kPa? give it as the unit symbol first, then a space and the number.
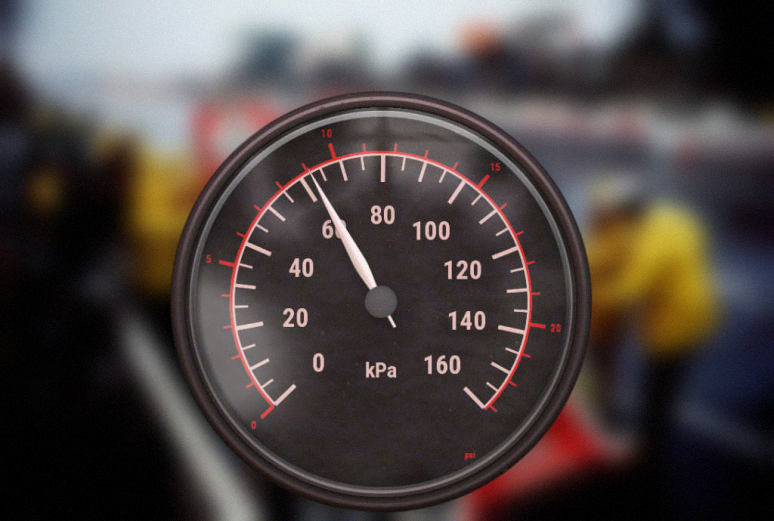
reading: kPa 62.5
